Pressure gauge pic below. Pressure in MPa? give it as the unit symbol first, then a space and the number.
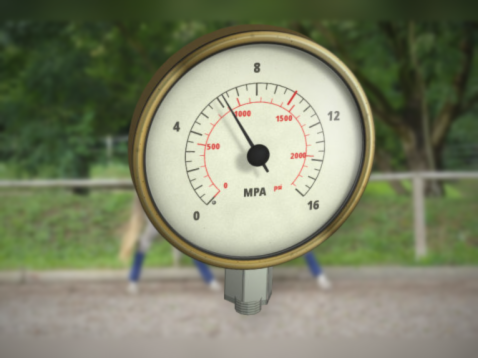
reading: MPa 6.25
